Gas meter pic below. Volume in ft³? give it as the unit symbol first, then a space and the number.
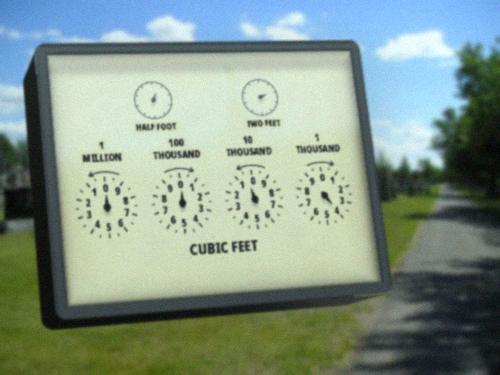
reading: ft³ 400
